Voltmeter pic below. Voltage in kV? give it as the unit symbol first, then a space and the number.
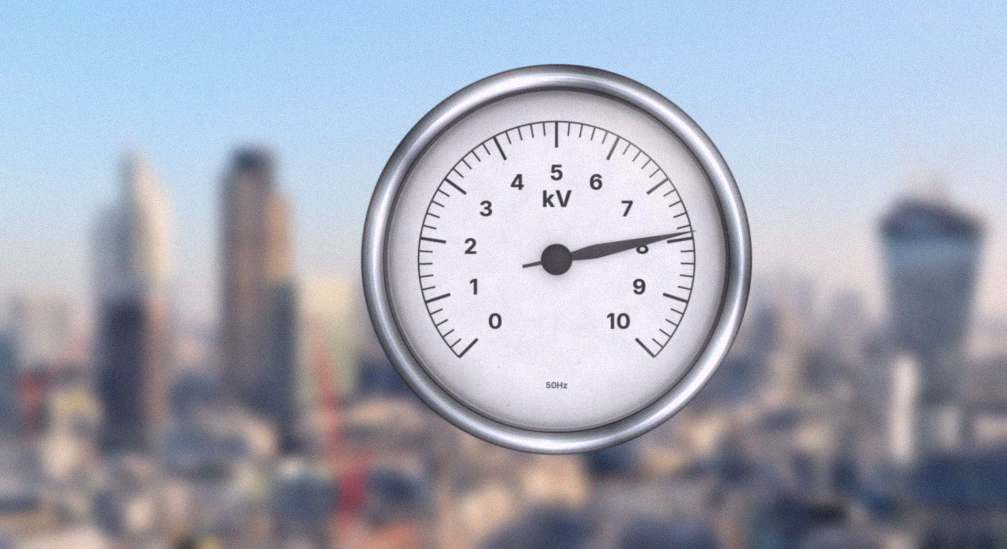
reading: kV 7.9
